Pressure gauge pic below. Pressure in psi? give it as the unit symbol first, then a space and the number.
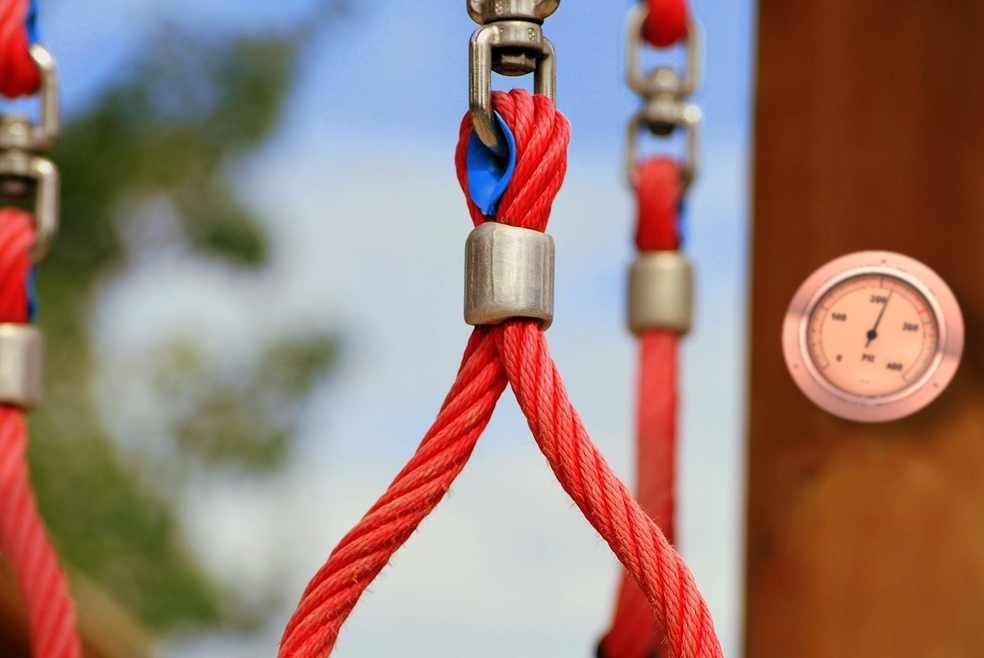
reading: psi 220
